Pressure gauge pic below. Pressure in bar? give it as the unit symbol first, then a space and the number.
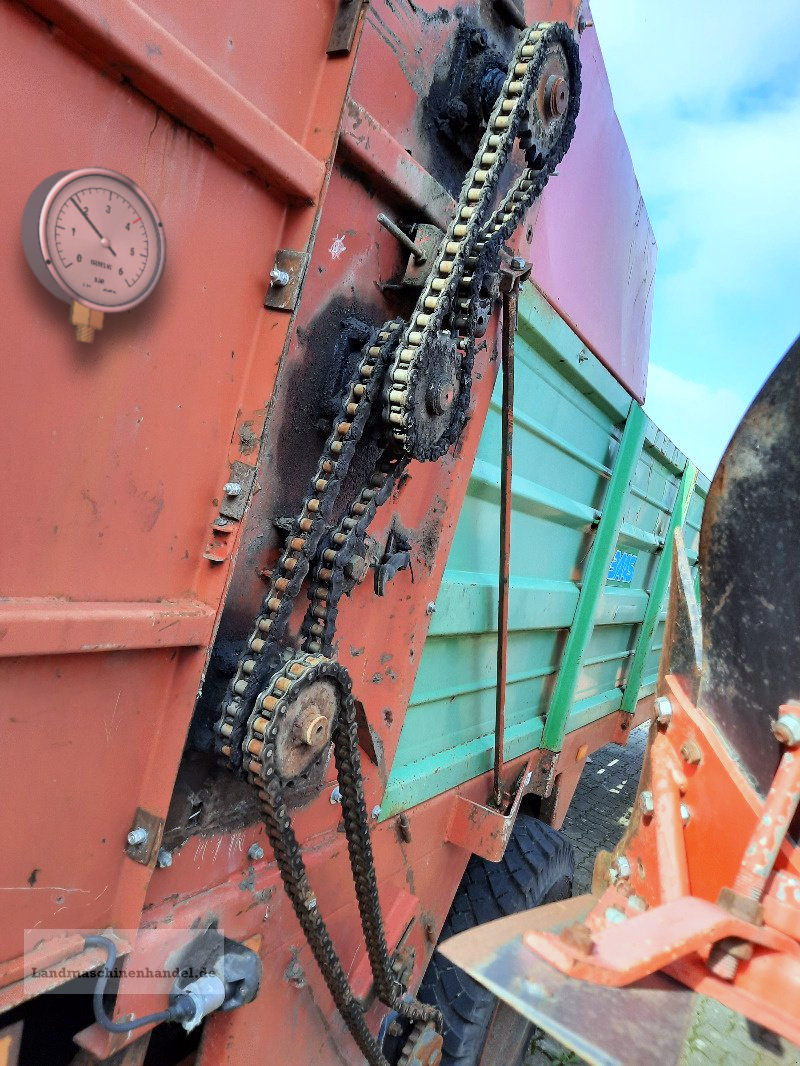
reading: bar 1.8
